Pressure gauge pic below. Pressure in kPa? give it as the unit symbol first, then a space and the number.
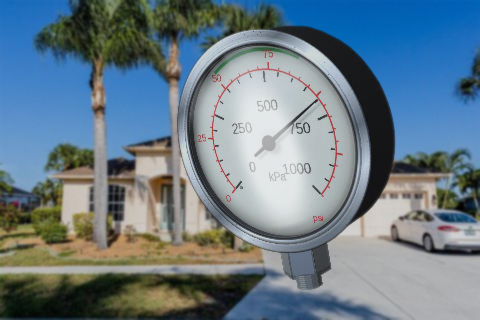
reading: kPa 700
